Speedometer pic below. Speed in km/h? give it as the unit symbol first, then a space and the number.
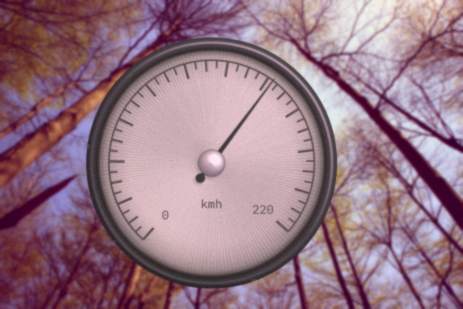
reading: km/h 142.5
